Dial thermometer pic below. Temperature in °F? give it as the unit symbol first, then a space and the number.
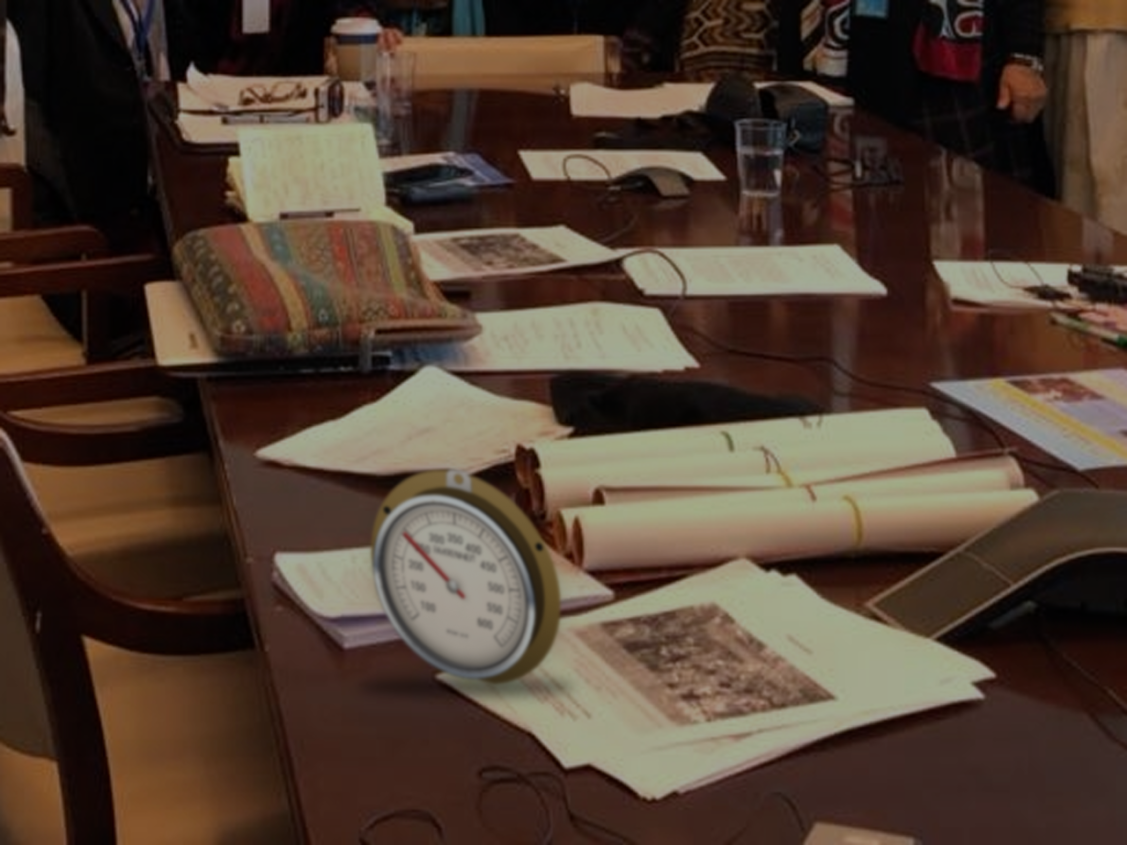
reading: °F 250
